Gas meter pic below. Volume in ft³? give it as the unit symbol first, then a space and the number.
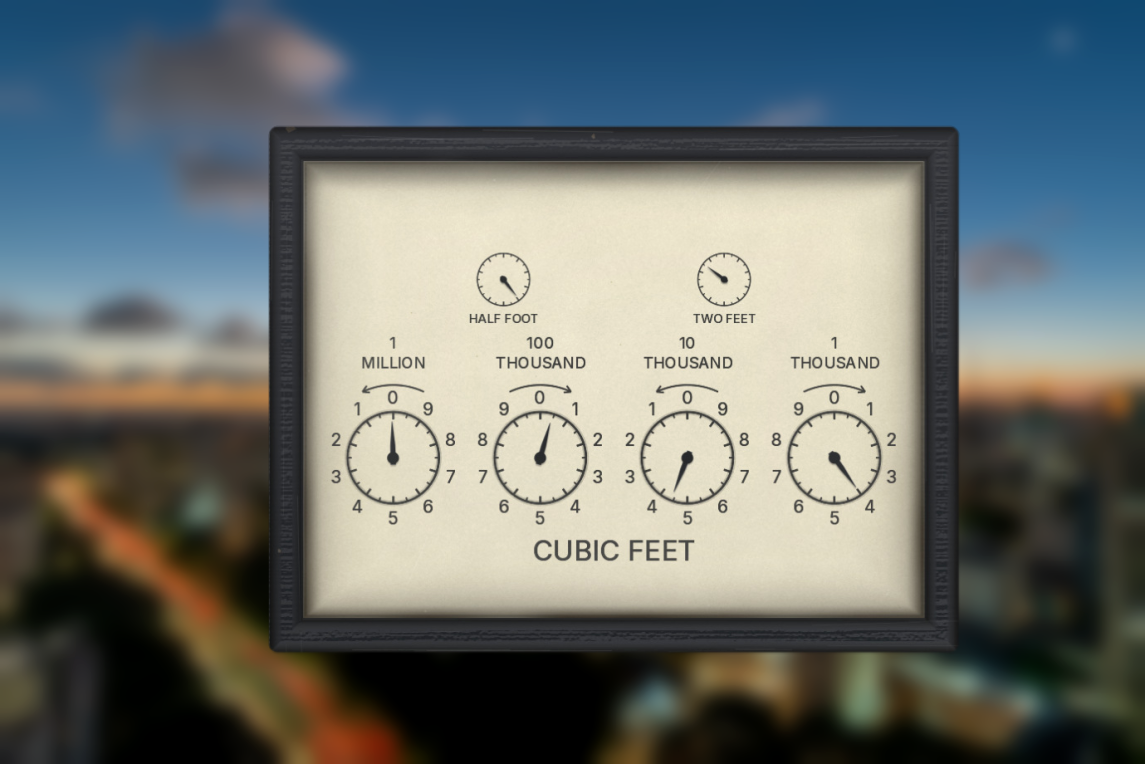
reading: ft³ 4400
